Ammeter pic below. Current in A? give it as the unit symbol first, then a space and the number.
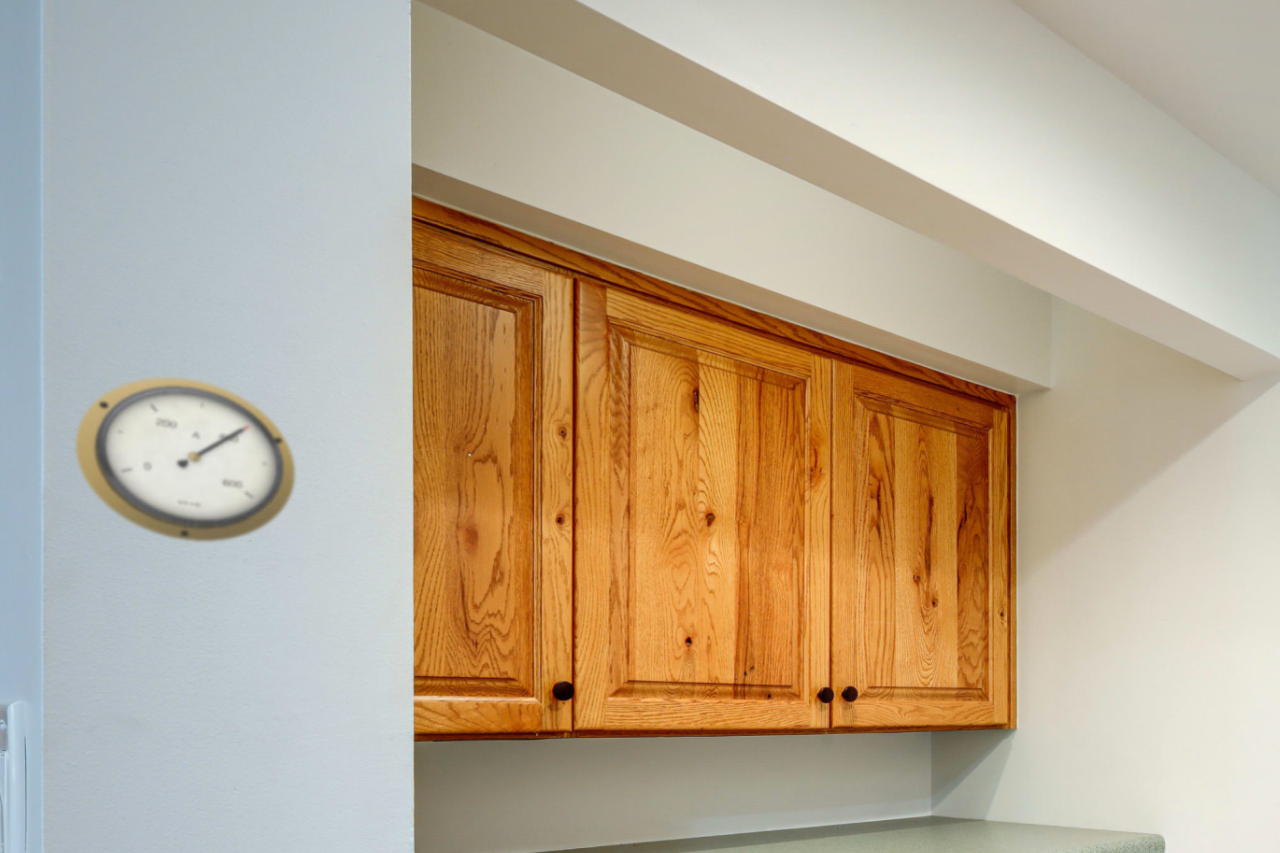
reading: A 400
